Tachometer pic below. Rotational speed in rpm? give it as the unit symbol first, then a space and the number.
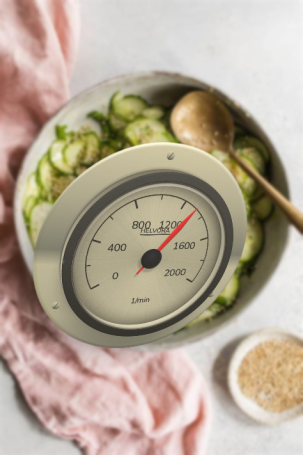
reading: rpm 1300
